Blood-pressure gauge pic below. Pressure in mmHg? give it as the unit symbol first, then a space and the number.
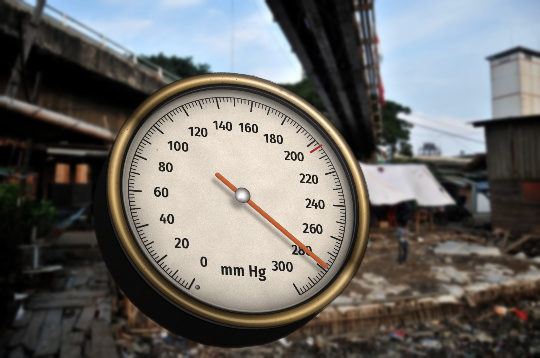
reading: mmHg 280
